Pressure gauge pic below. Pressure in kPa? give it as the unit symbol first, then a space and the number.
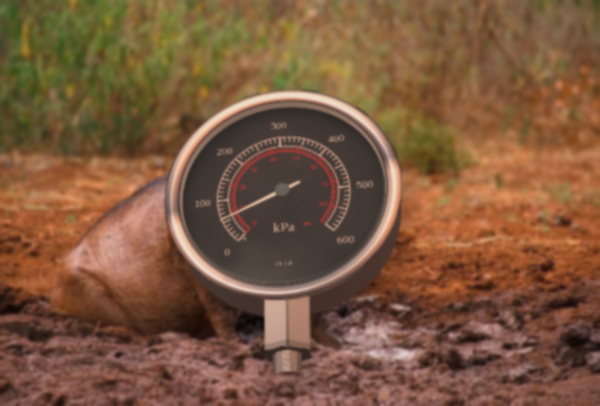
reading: kPa 50
